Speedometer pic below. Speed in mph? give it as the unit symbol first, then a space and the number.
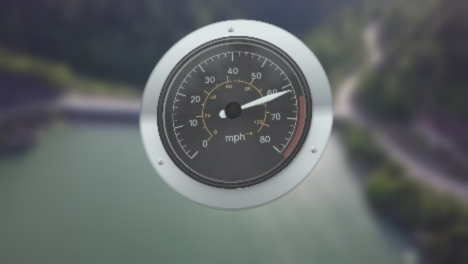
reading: mph 62
